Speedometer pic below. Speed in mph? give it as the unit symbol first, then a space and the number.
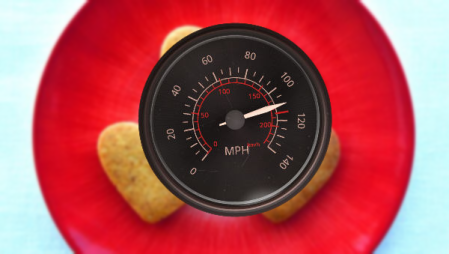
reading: mph 110
